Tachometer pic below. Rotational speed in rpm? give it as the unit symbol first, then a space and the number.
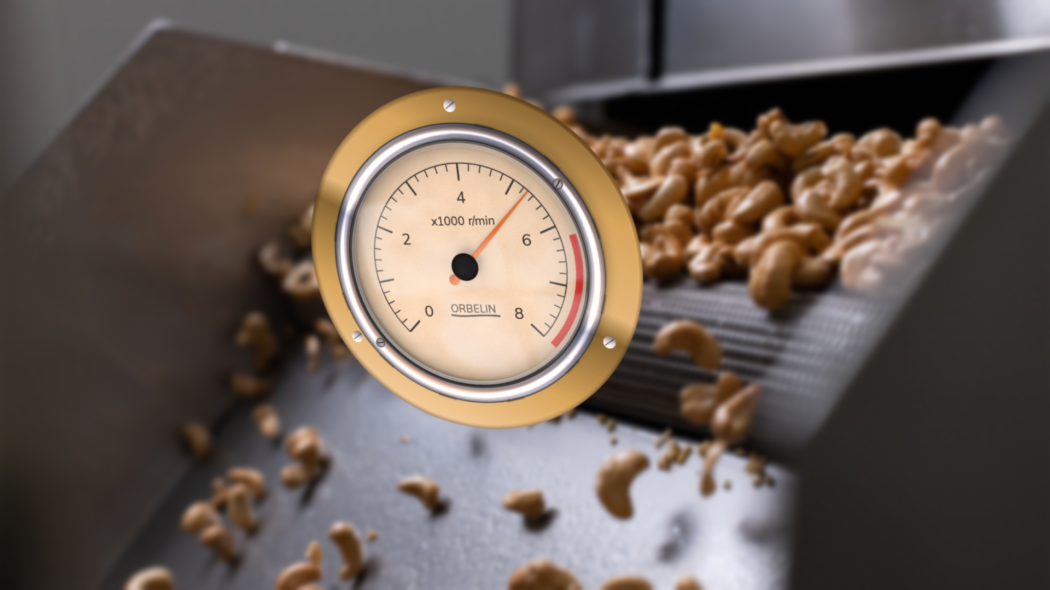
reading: rpm 5300
